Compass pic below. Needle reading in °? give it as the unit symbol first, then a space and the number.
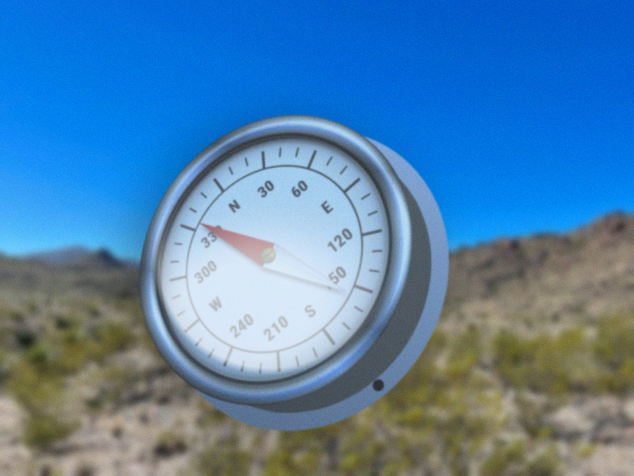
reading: ° 335
